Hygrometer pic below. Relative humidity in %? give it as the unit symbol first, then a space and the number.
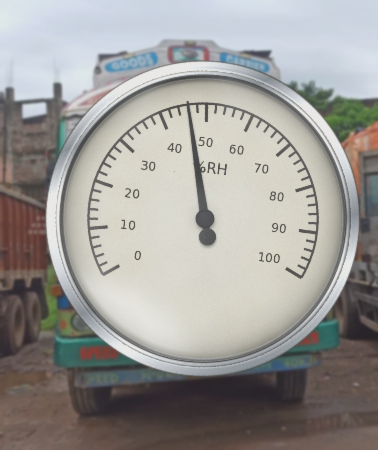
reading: % 46
